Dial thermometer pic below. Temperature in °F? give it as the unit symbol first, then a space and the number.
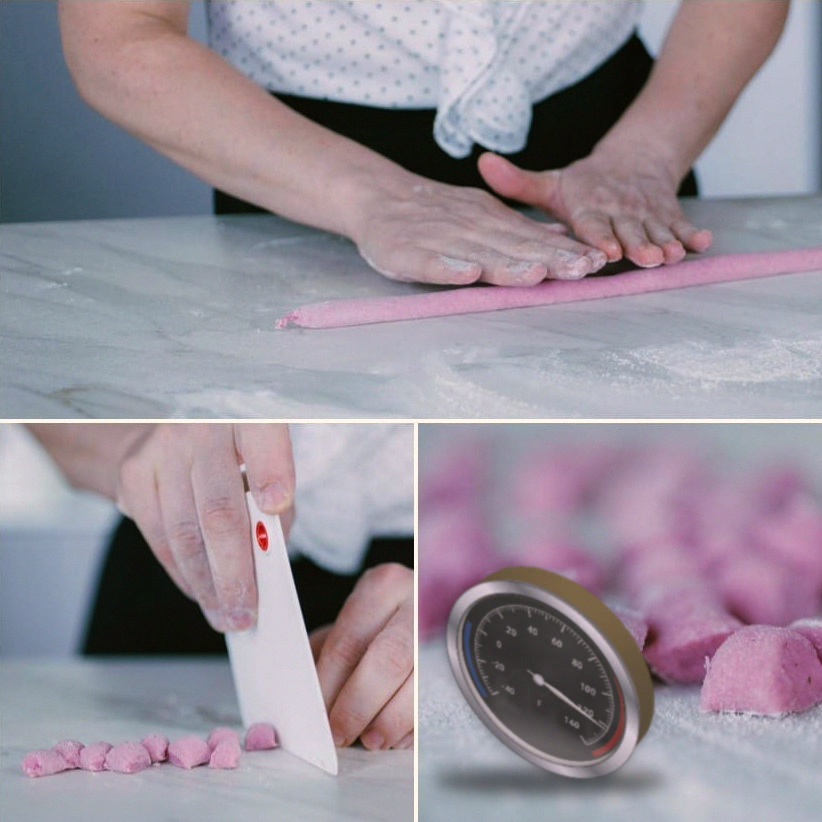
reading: °F 120
